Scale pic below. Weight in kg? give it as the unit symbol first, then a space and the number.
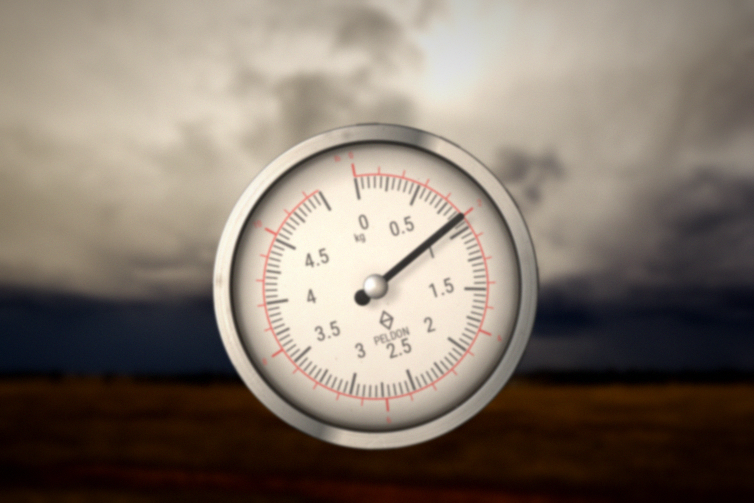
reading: kg 0.9
